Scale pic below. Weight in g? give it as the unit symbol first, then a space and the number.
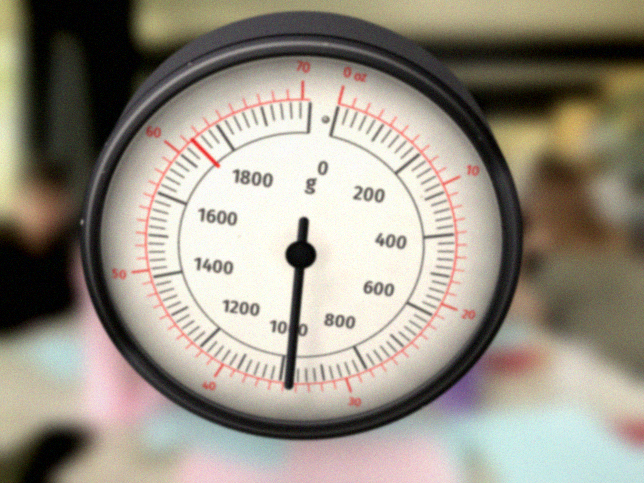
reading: g 980
